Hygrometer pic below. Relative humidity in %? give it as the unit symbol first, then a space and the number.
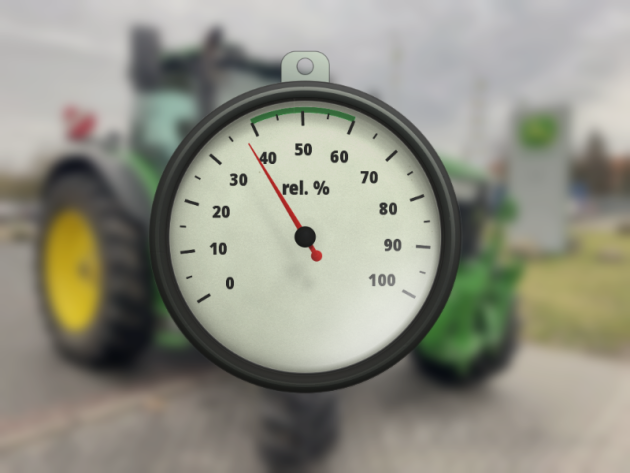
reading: % 37.5
